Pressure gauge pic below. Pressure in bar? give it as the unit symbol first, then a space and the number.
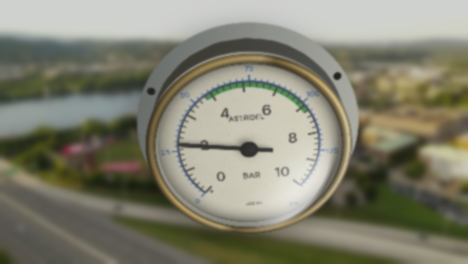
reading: bar 2
